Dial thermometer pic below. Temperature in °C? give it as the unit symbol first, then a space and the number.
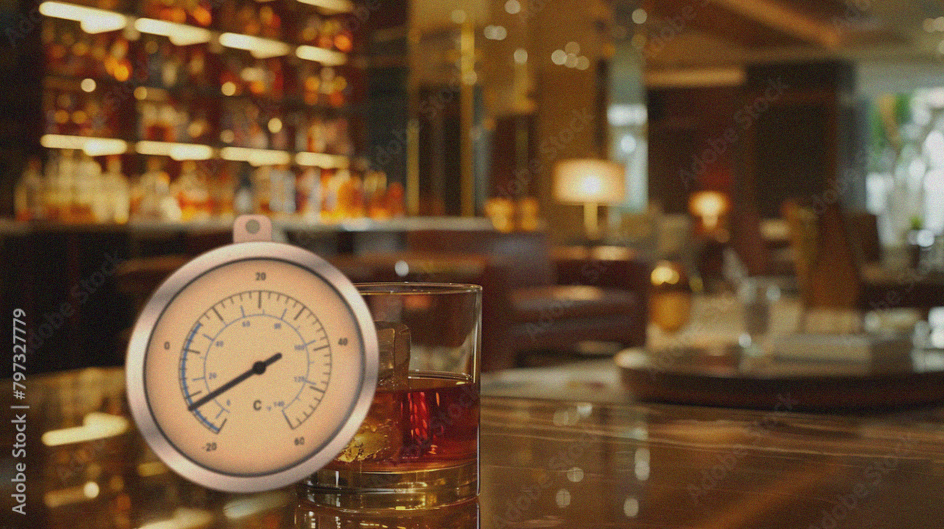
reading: °C -12
